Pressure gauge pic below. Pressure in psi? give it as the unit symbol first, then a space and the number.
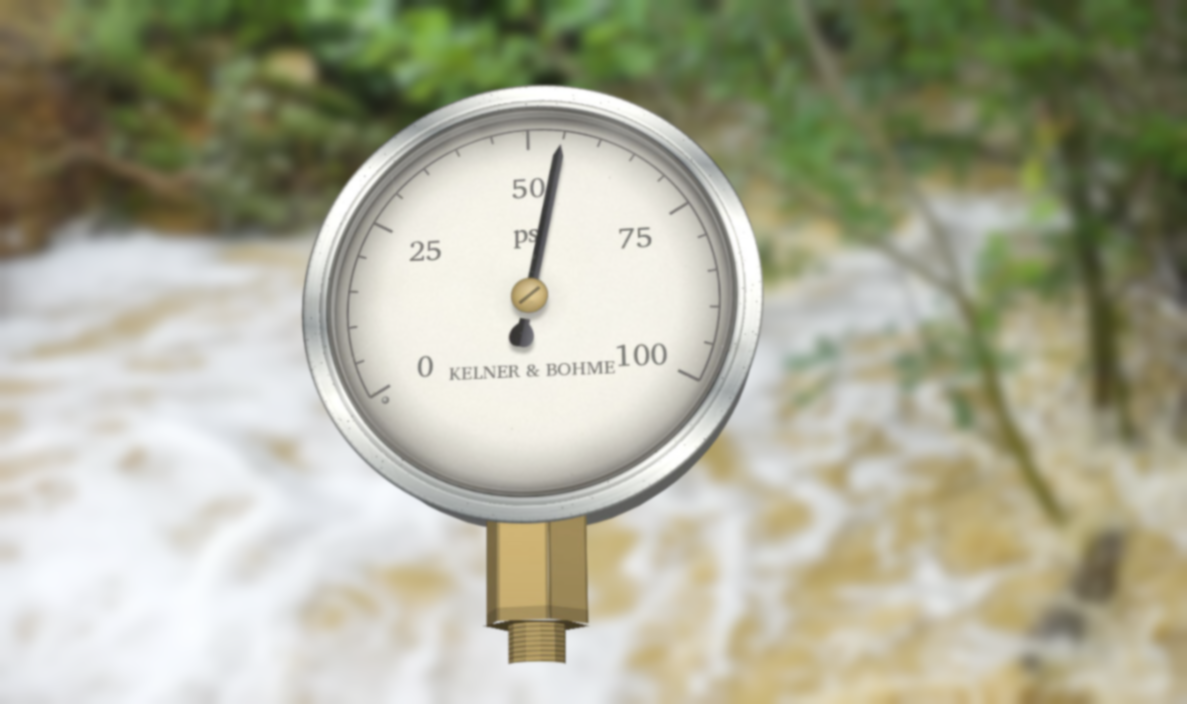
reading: psi 55
